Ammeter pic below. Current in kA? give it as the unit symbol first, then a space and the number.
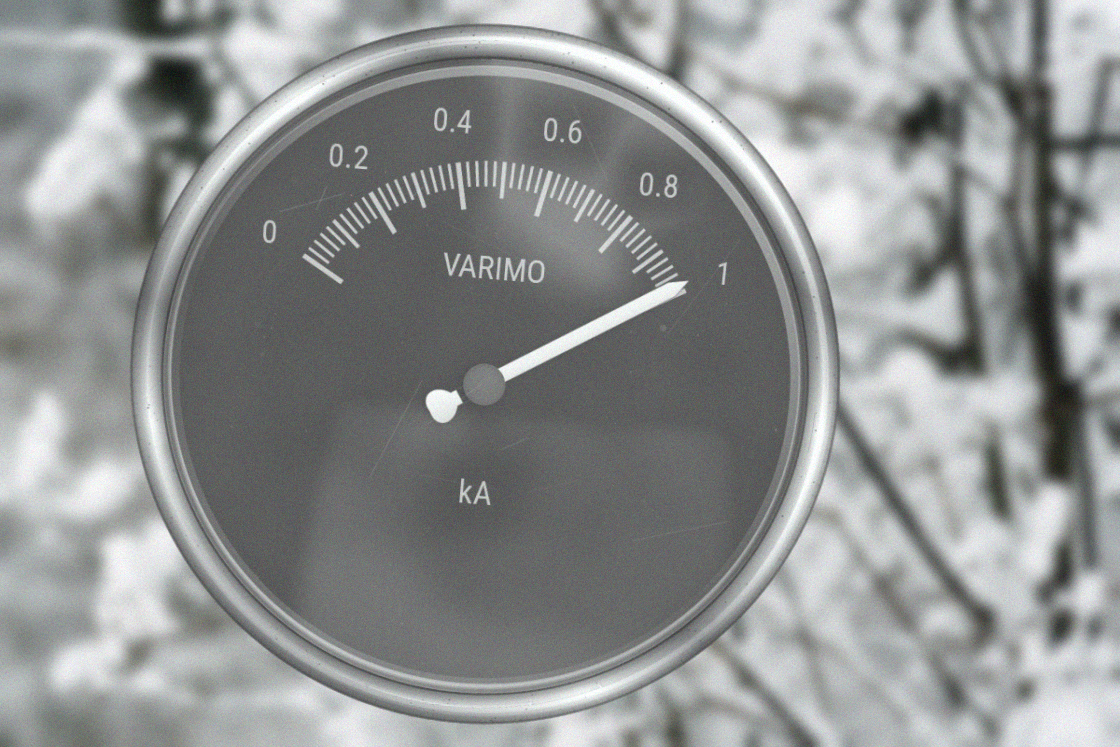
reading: kA 0.98
